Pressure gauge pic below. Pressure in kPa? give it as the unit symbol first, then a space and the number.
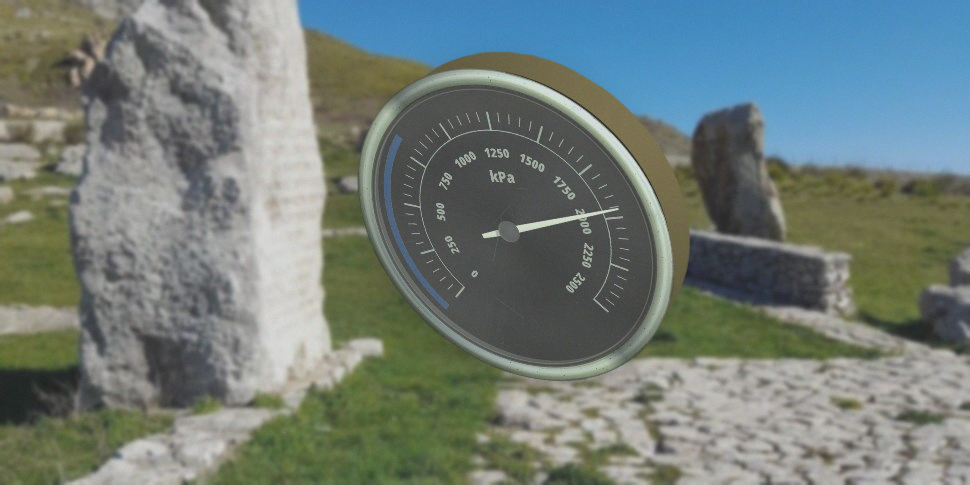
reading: kPa 1950
